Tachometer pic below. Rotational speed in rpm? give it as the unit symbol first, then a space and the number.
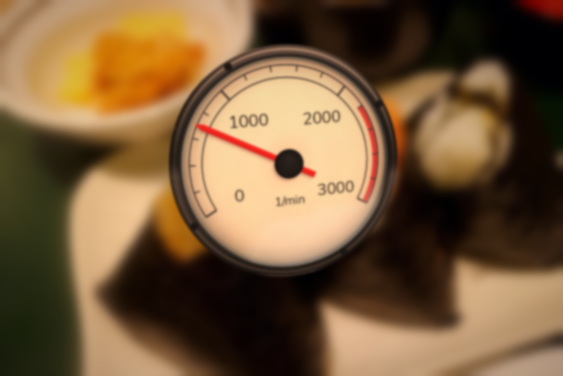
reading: rpm 700
